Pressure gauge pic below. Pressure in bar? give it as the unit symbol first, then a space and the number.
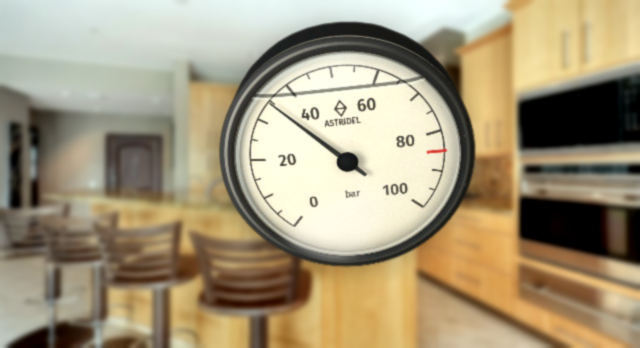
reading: bar 35
